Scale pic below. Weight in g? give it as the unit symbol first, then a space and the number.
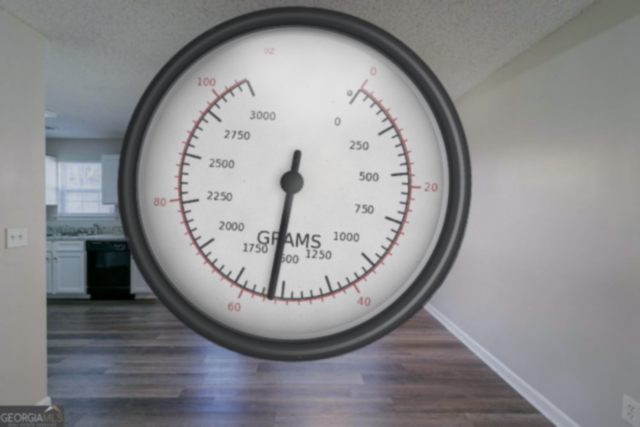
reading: g 1550
